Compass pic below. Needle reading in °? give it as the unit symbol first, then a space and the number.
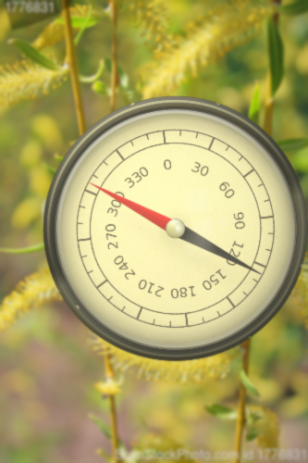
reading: ° 305
